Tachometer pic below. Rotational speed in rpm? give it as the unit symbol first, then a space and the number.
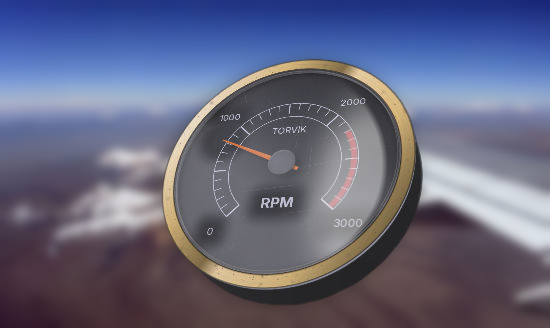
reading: rpm 800
